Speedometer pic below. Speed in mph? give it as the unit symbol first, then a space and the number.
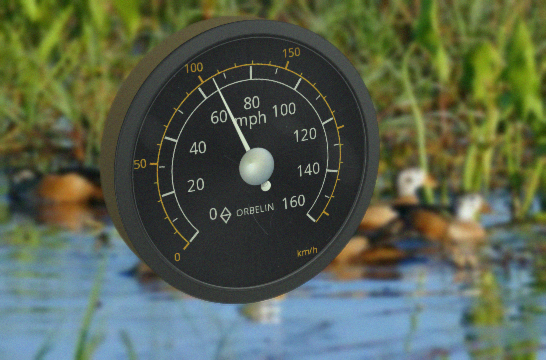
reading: mph 65
